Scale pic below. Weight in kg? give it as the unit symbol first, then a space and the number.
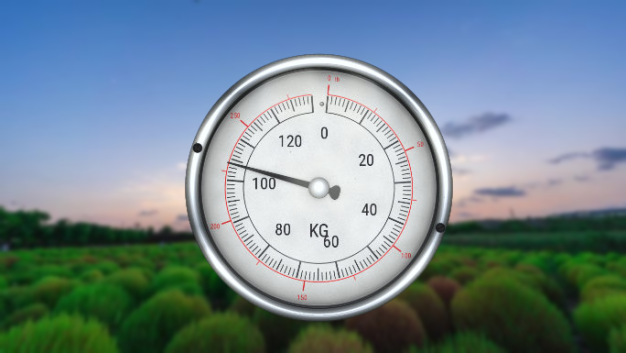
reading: kg 104
